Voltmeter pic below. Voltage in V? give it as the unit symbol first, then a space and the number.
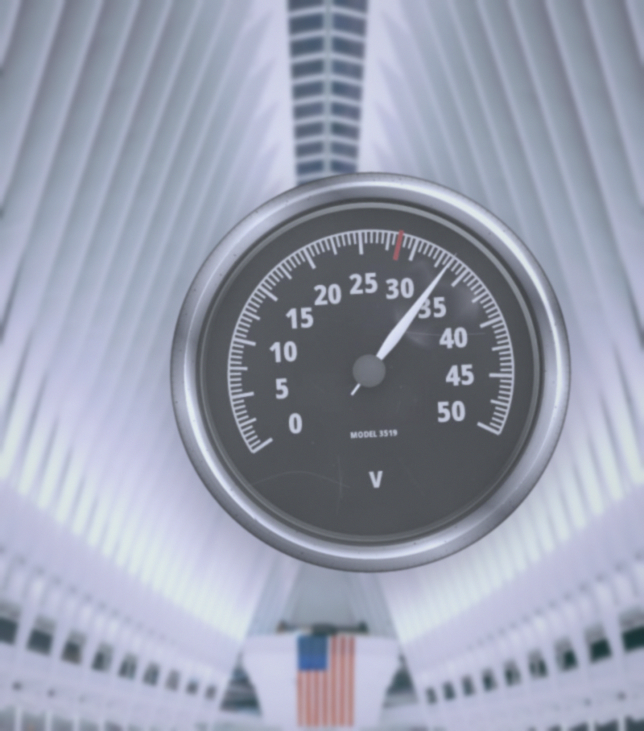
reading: V 33.5
